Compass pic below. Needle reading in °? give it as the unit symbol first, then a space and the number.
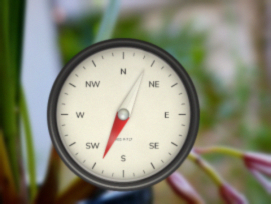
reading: ° 205
